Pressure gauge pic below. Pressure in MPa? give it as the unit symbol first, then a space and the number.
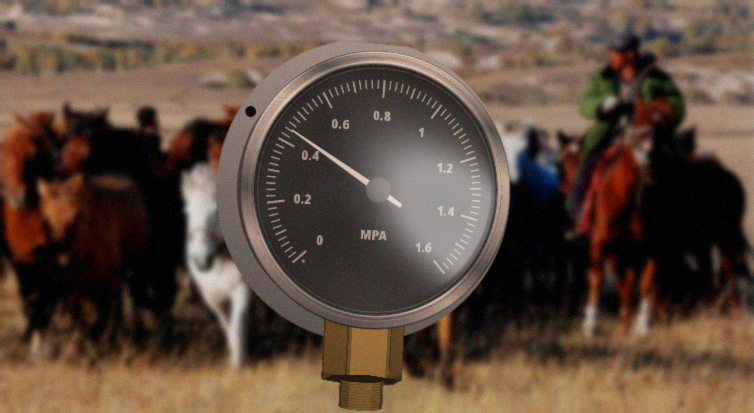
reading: MPa 0.44
